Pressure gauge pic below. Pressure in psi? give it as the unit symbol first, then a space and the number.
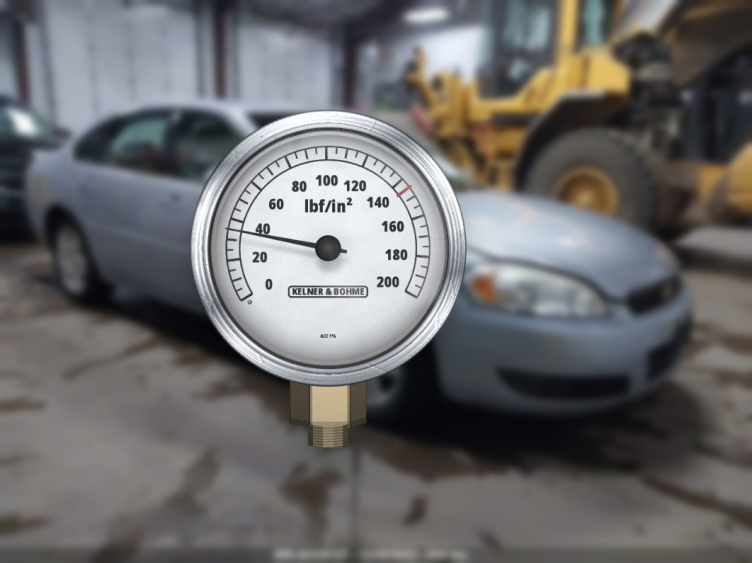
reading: psi 35
